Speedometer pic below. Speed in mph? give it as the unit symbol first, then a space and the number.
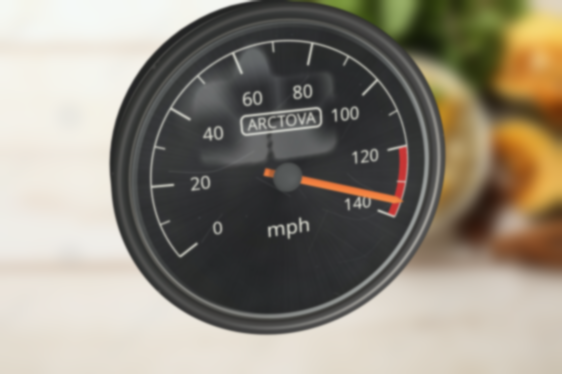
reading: mph 135
